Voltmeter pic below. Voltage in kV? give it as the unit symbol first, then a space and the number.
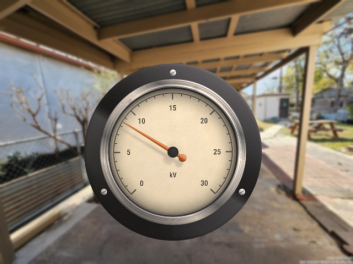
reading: kV 8.5
